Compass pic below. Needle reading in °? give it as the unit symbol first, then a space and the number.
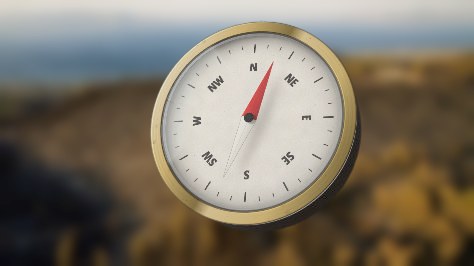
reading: ° 20
